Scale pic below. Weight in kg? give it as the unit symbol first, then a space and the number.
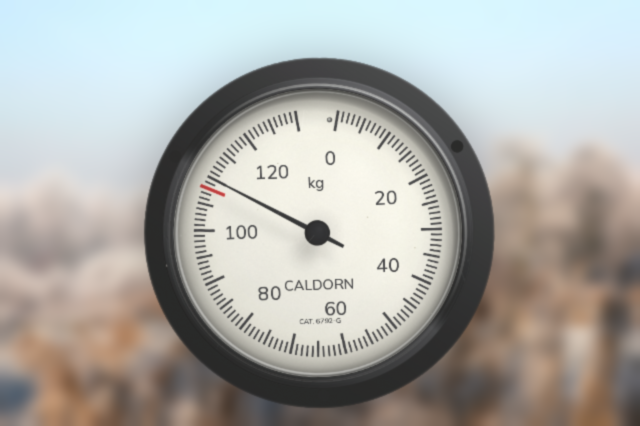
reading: kg 110
